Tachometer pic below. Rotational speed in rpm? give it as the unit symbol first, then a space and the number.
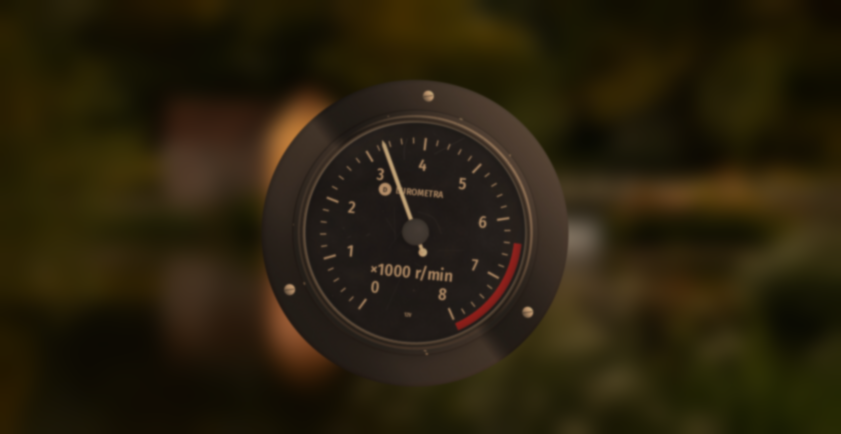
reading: rpm 3300
